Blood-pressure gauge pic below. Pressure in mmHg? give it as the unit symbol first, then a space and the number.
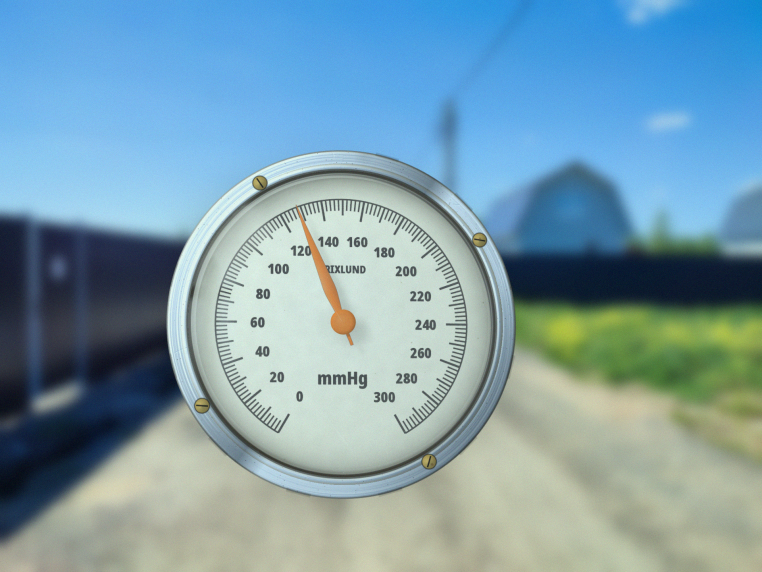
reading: mmHg 128
